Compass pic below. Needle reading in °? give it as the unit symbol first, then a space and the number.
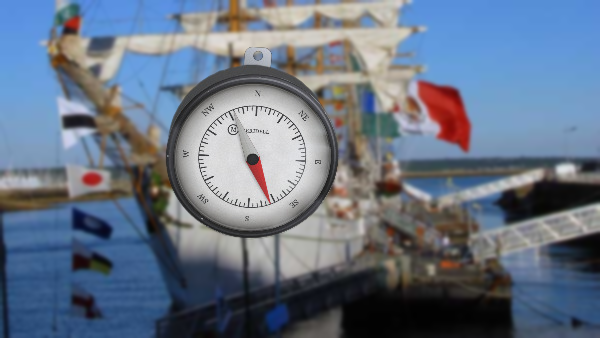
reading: ° 155
